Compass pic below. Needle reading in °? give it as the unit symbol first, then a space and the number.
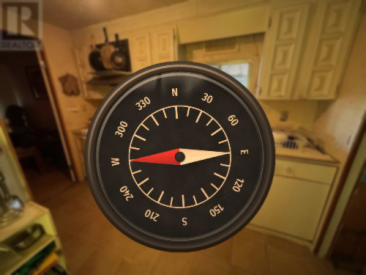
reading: ° 270
